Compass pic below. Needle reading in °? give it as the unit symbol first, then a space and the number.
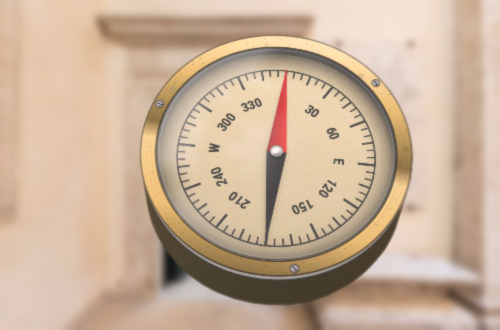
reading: ° 0
